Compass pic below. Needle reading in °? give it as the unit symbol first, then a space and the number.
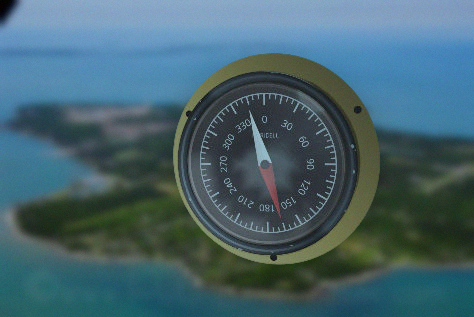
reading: ° 165
